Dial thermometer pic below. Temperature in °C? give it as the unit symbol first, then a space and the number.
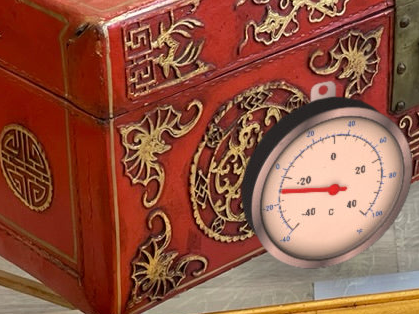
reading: °C -24
